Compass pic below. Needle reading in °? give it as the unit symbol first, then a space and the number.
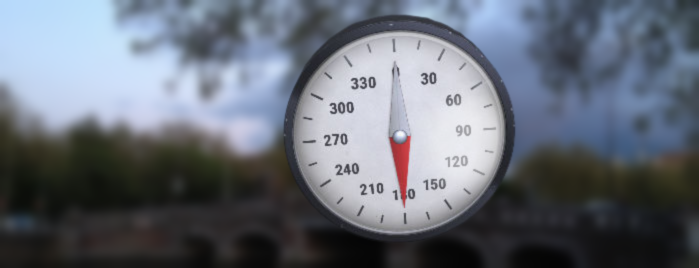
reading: ° 180
